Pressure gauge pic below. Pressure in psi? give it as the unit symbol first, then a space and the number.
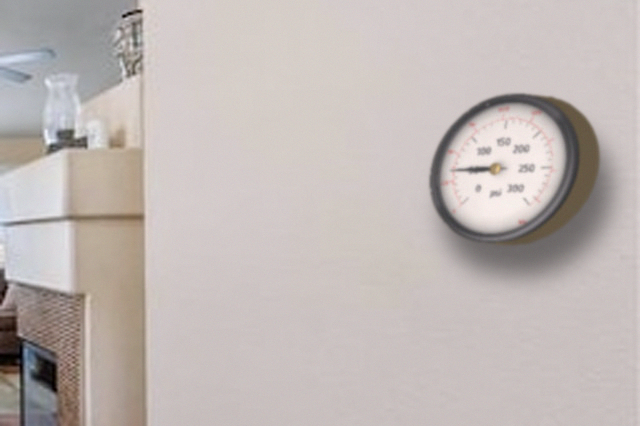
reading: psi 50
